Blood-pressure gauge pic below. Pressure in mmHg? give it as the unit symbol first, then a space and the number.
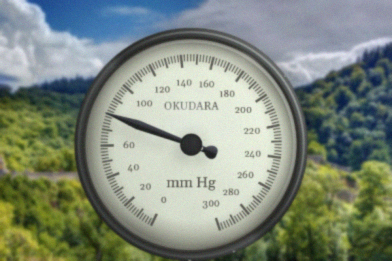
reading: mmHg 80
